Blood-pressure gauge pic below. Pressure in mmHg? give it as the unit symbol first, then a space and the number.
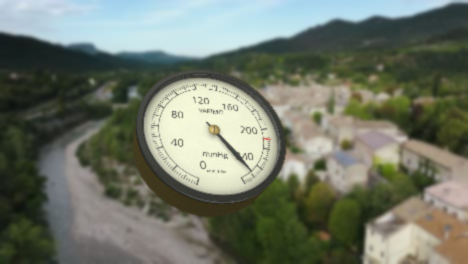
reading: mmHg 250
